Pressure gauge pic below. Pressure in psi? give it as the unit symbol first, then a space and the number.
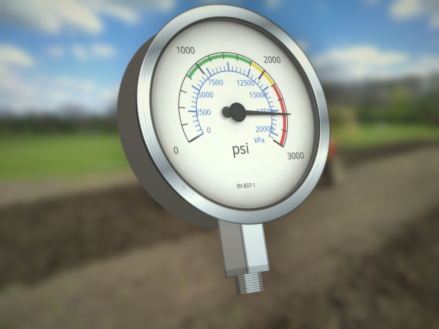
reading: psi 2600
